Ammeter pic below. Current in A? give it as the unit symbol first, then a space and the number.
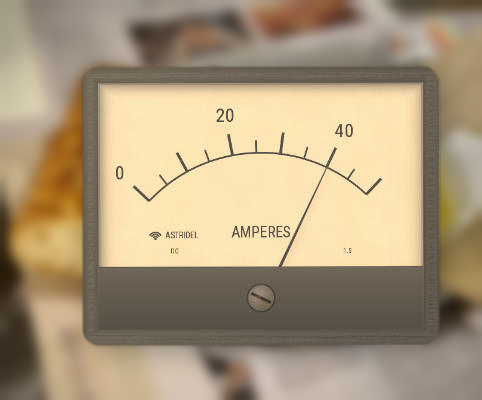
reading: A 40
